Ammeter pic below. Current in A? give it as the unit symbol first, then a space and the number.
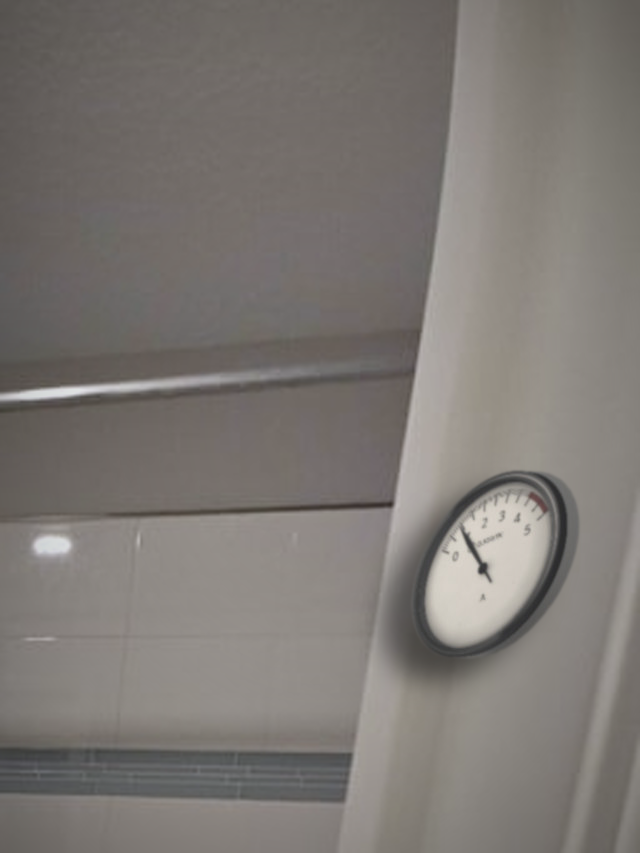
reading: A 1
